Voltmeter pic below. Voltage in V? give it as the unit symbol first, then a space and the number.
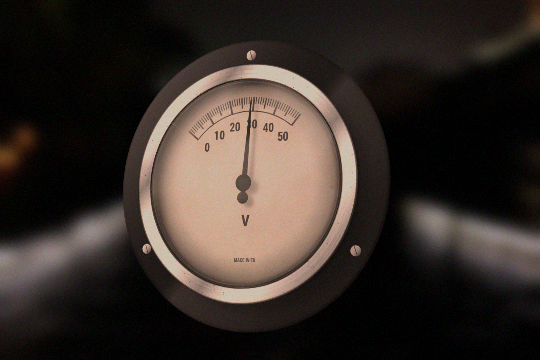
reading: V 30
